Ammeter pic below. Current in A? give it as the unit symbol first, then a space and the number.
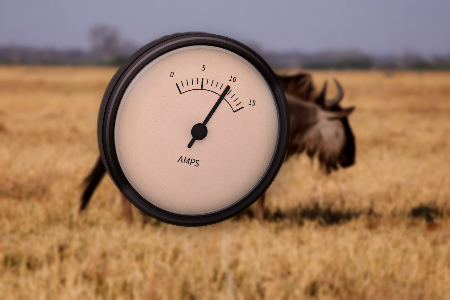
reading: A 10
